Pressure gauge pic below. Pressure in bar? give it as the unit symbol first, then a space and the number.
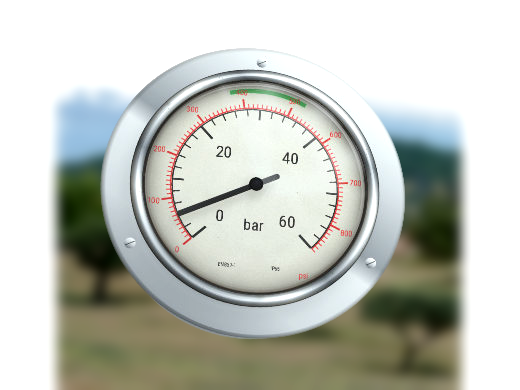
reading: bar 4
